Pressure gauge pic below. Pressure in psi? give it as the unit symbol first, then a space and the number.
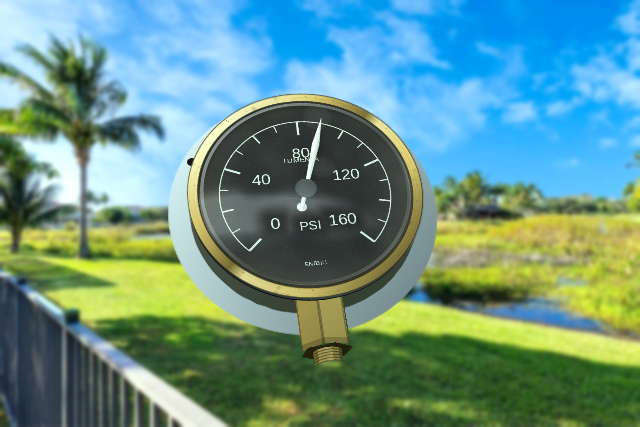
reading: psi 90
